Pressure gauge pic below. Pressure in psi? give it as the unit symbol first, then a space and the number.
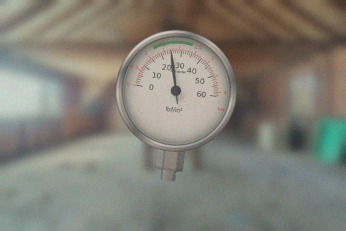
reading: psi 25
